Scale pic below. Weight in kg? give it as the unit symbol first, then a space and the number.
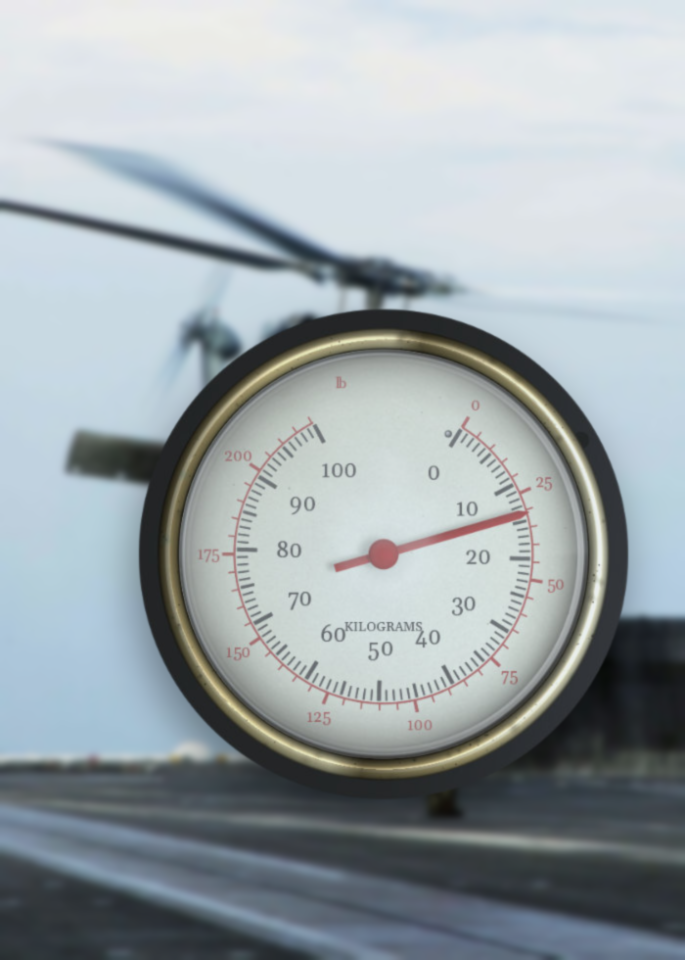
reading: kg 14
